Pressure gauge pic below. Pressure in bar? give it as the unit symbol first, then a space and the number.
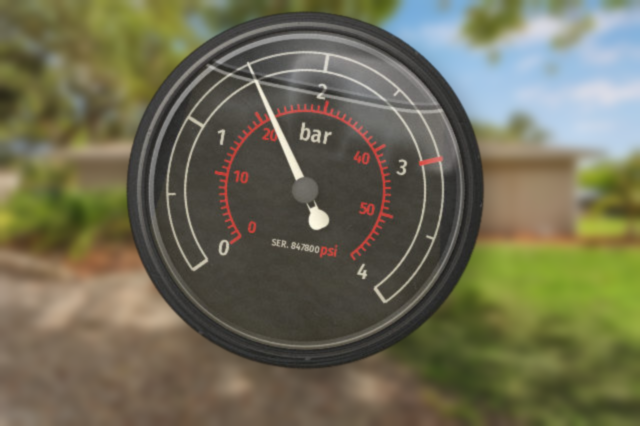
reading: bar 1.5
